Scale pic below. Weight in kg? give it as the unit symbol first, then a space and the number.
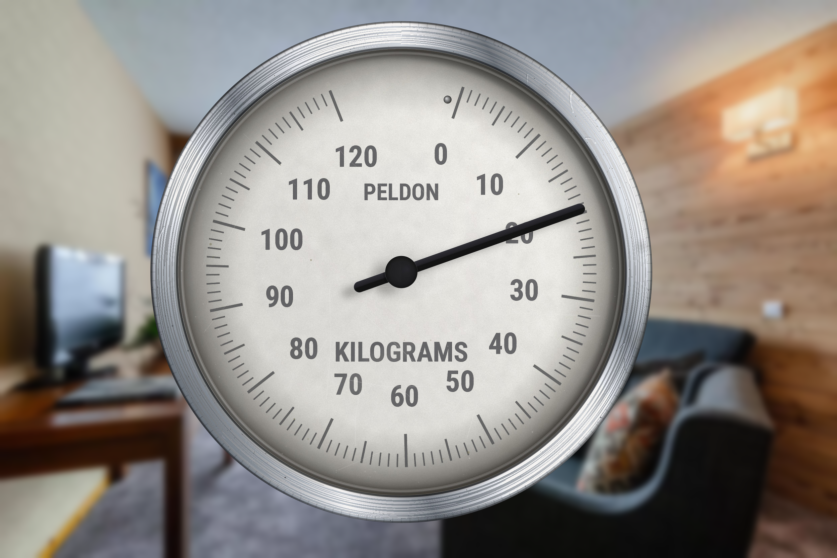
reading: kg 19.5
